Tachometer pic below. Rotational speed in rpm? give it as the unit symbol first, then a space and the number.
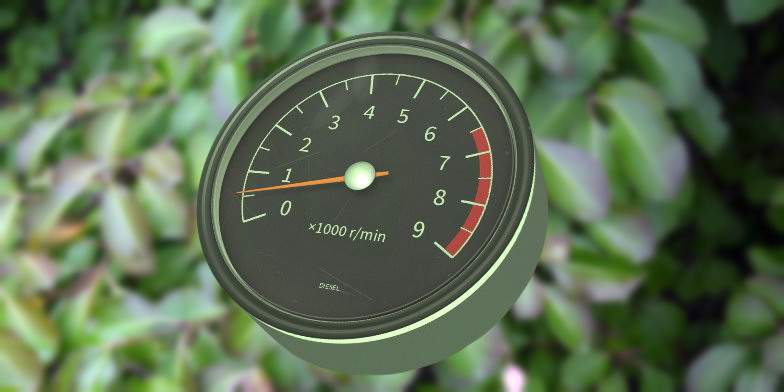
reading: rpm 500
